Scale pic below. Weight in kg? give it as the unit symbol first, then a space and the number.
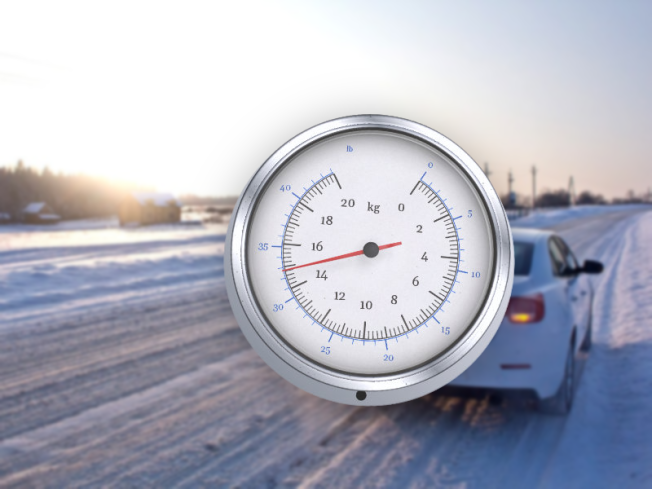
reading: kg 14.8
